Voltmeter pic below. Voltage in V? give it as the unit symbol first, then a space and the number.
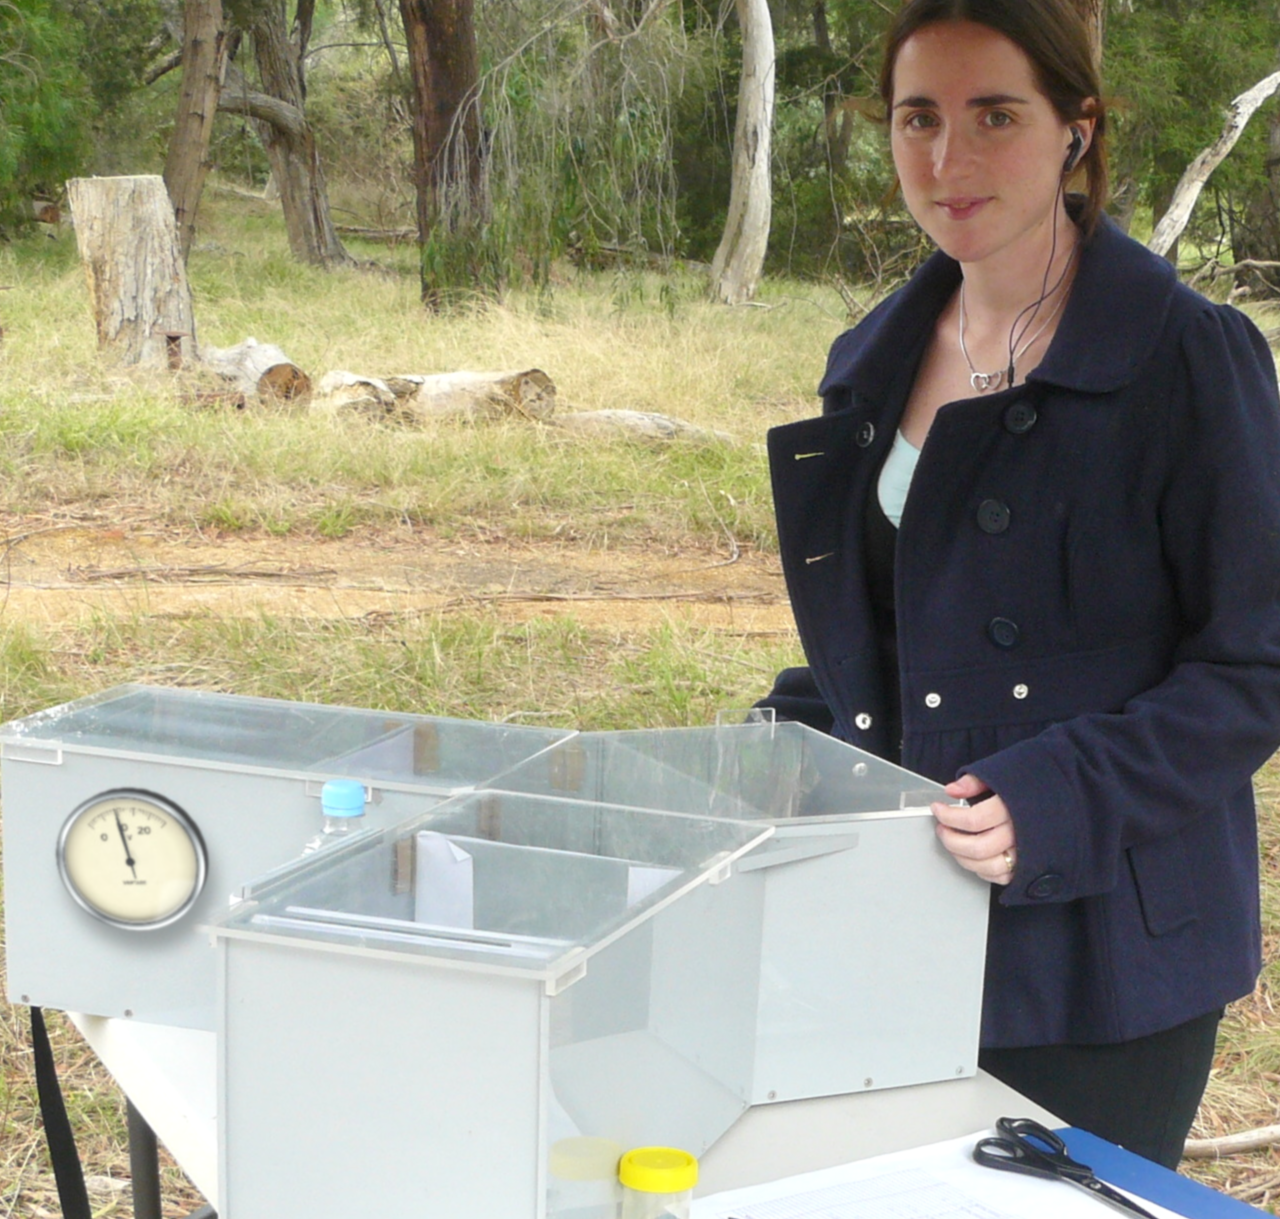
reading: V 10
